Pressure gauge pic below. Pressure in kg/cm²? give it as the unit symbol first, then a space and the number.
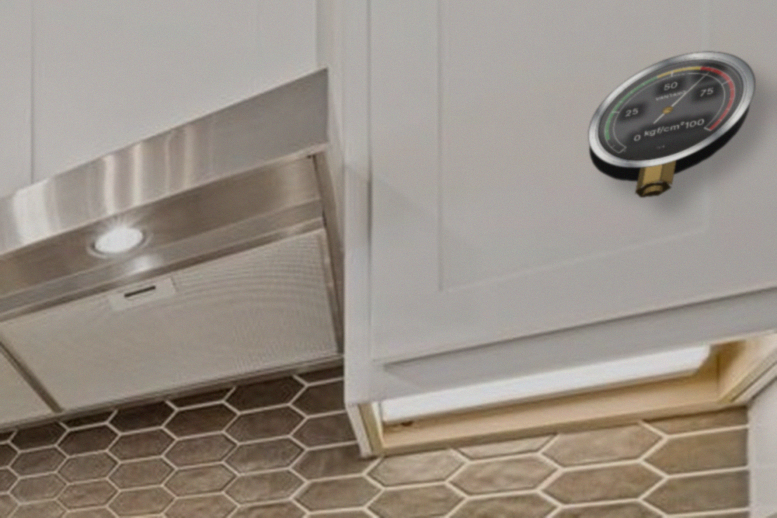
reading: kg/cm² 65
